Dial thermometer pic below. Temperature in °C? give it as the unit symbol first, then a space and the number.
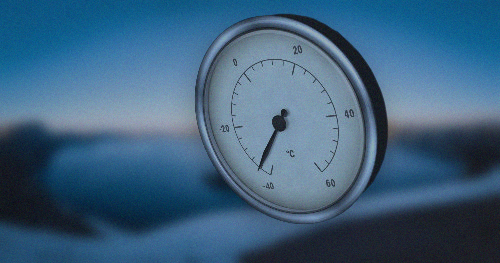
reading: °C -36
